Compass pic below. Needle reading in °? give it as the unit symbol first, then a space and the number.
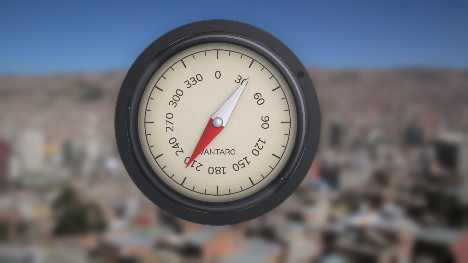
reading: ° 215
